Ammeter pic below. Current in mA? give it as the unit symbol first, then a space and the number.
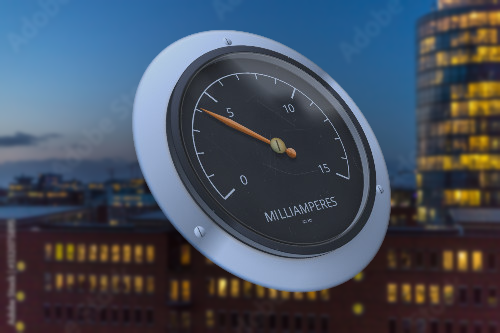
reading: mA 4
